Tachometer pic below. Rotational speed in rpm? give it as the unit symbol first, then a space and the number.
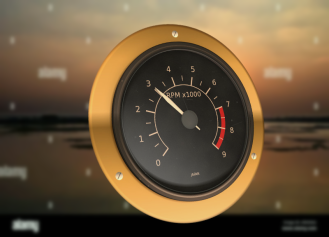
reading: rpm 3000
